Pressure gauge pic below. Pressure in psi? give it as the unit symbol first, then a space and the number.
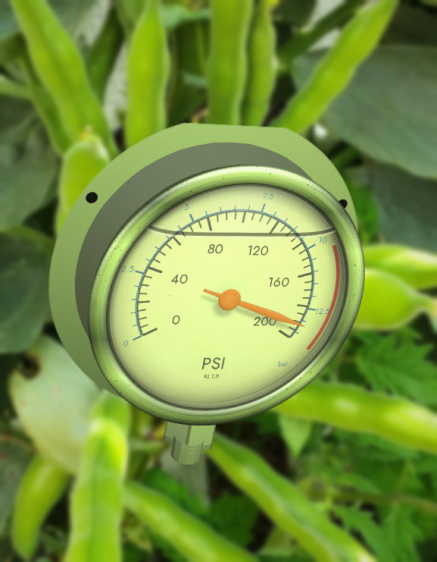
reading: psi 190
